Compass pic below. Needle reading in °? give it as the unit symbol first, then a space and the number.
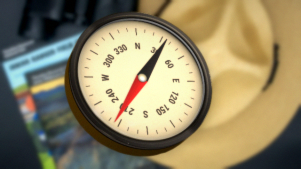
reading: ° 215
